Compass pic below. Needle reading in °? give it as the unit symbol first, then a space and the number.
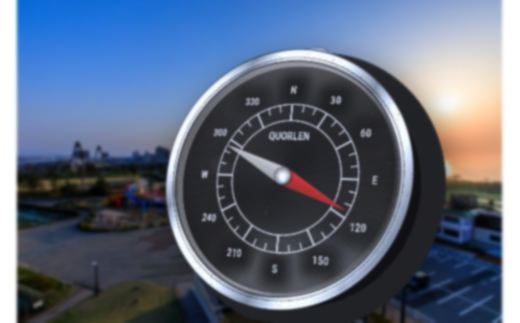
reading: ° 115
